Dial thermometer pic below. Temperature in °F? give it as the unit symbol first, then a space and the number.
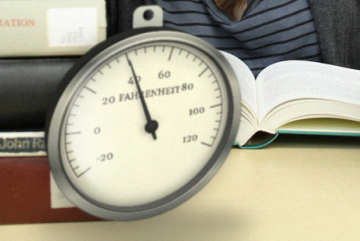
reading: °F 40
